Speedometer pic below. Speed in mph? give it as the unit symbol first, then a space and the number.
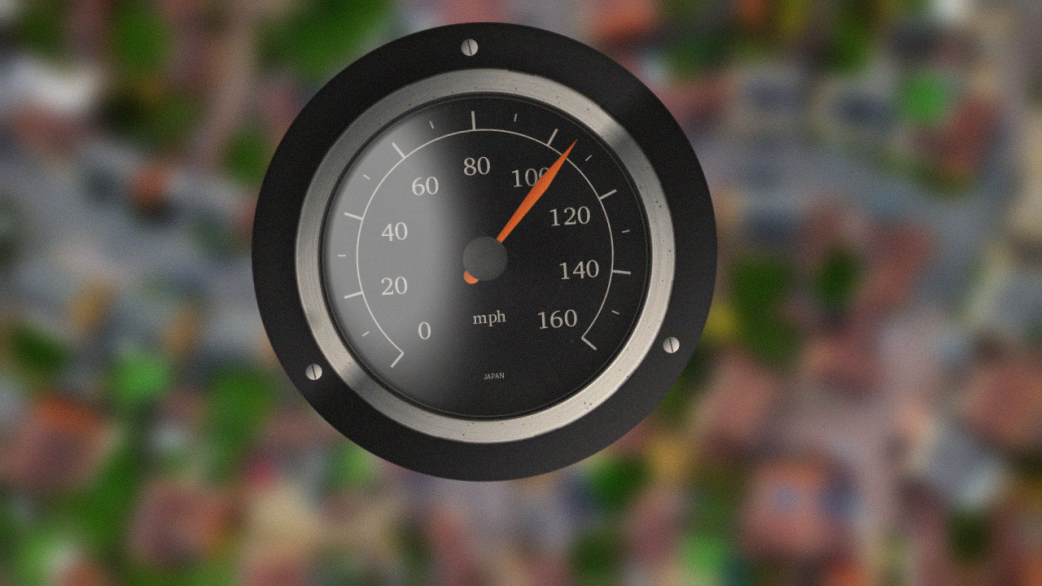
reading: mph 105
